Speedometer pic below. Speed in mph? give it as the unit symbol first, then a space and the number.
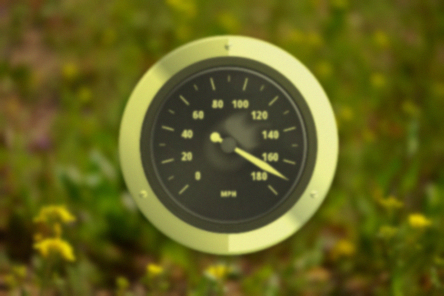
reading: mph 170
